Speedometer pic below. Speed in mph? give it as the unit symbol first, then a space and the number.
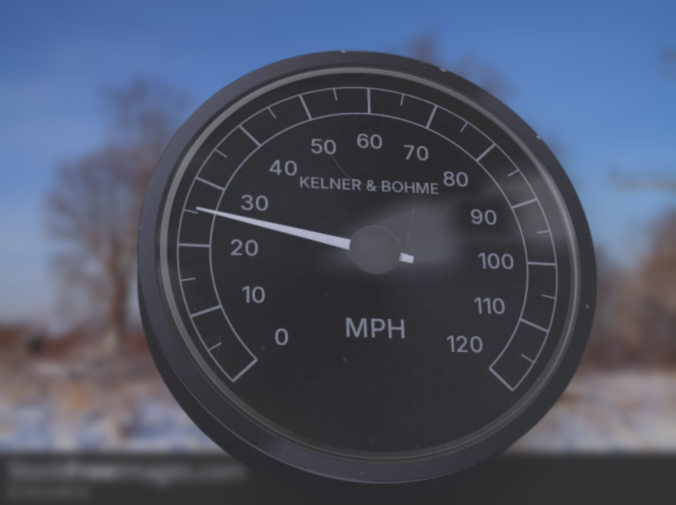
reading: mph 25
